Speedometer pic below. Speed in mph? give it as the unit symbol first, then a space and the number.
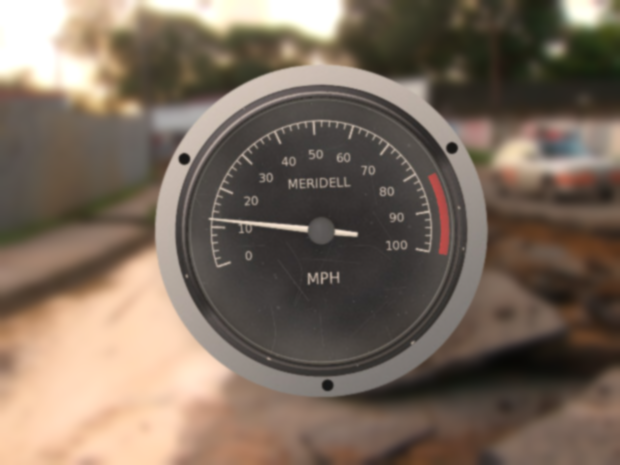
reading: mph 12
